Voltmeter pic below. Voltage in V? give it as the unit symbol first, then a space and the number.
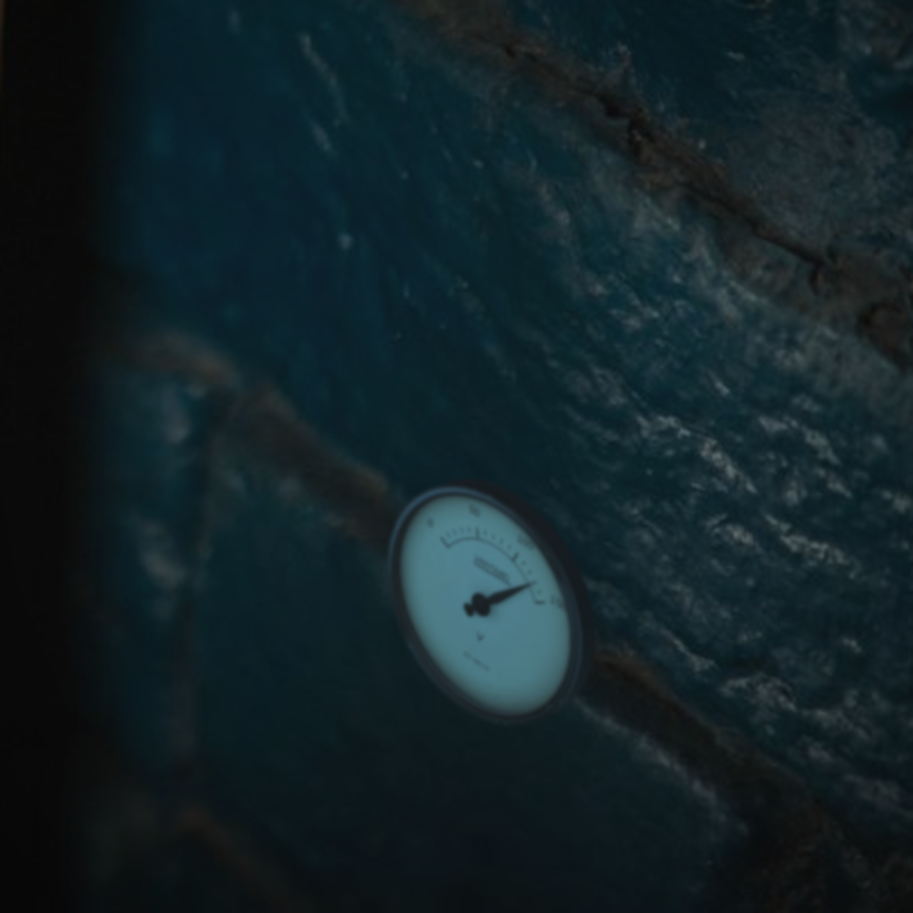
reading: V 130
